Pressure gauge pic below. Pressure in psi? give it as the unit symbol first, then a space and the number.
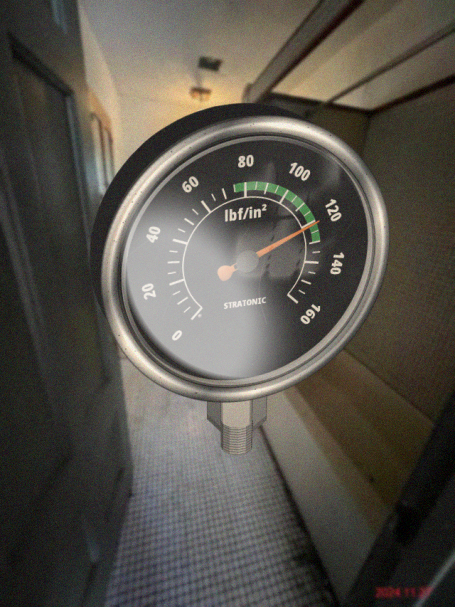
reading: psi 120
